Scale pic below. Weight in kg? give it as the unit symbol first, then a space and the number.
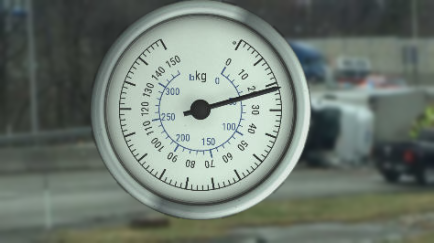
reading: kg 22
